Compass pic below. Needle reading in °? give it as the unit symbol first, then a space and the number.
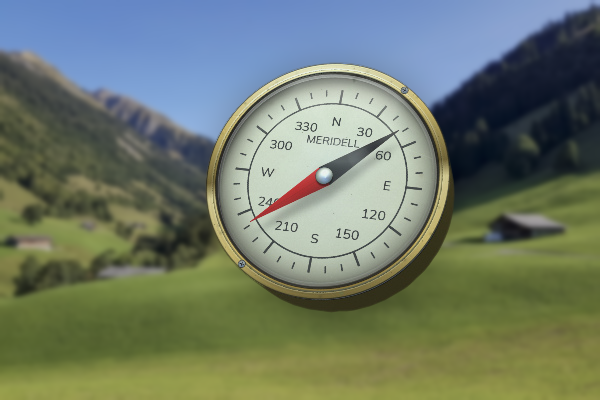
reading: ° 230
